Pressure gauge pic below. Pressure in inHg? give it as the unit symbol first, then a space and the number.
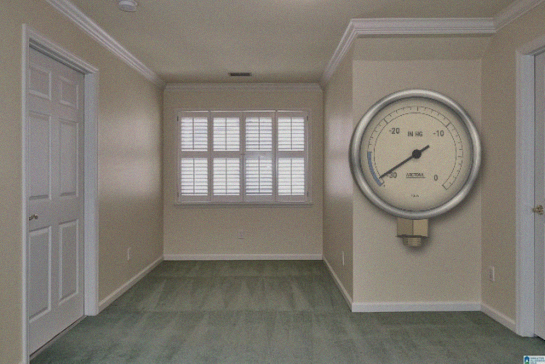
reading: inHg -29
